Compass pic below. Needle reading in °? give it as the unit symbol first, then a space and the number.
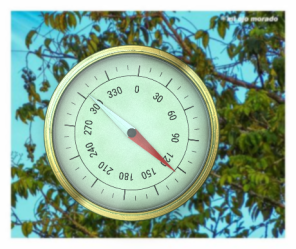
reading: ° 125
